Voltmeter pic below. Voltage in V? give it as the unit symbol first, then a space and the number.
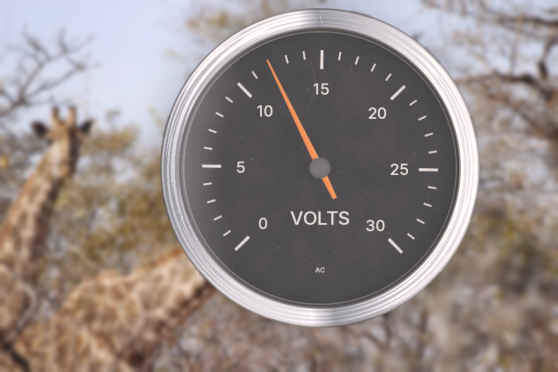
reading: V 12
